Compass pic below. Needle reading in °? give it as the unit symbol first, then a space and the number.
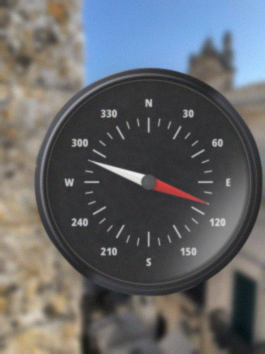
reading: ° 110
